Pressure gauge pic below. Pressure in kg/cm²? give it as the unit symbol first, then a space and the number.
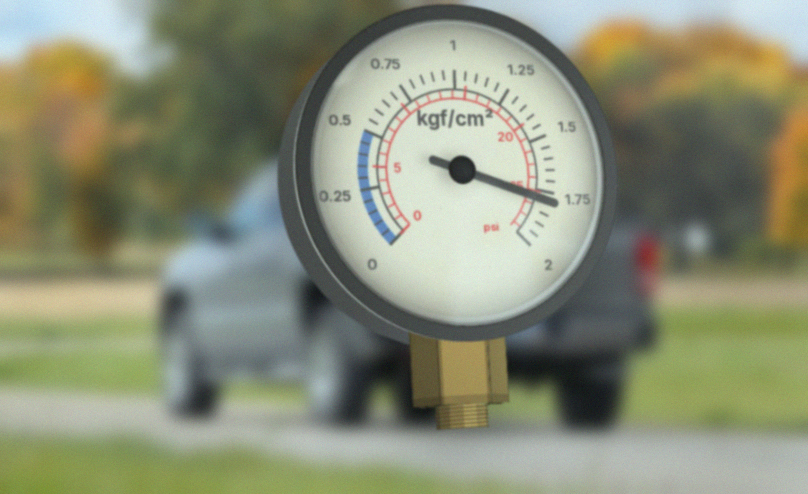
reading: kg/cm² 1.8
